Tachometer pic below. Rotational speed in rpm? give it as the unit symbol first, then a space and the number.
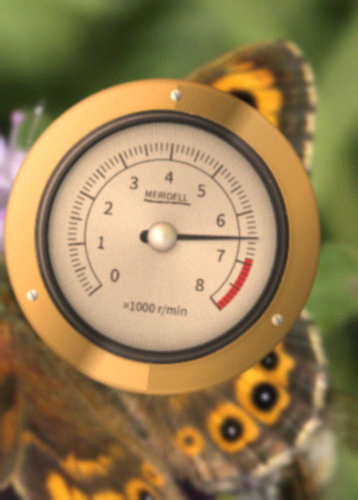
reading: rpm 6500
